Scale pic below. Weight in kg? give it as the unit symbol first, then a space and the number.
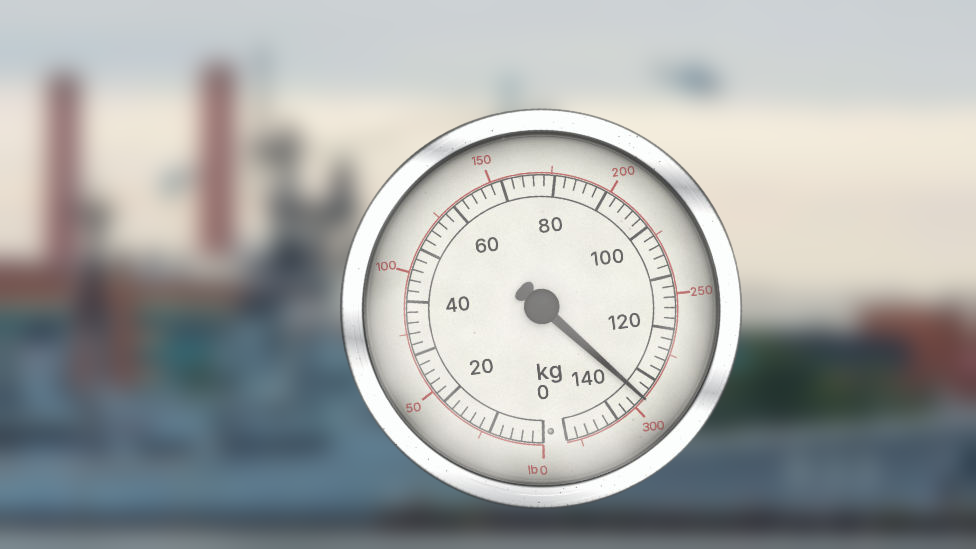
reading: kg 134
